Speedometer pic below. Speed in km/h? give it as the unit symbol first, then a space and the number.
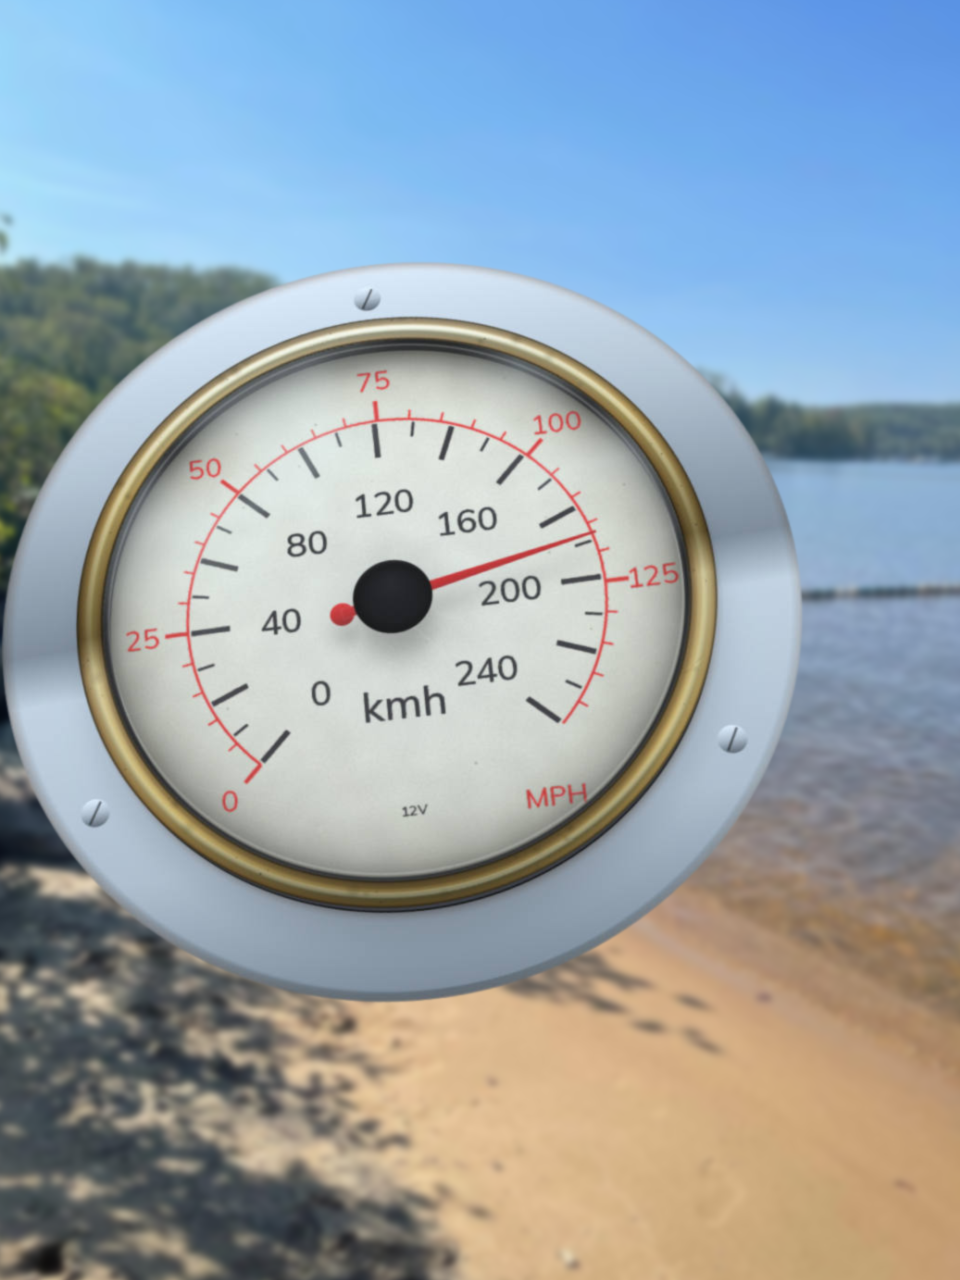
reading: km/h 190
